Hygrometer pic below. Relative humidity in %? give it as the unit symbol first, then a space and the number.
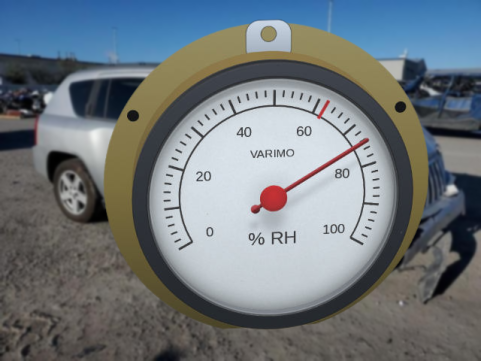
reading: % 74
